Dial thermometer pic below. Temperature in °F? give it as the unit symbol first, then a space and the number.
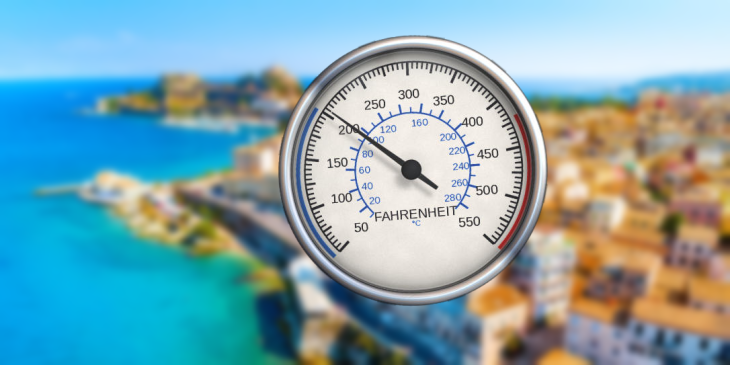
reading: °F 205
